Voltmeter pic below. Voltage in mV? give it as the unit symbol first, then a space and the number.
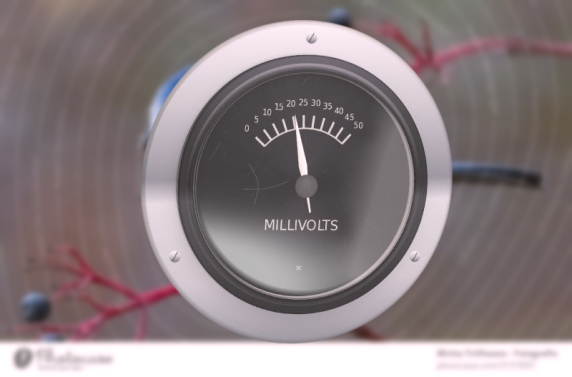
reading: mV 20
